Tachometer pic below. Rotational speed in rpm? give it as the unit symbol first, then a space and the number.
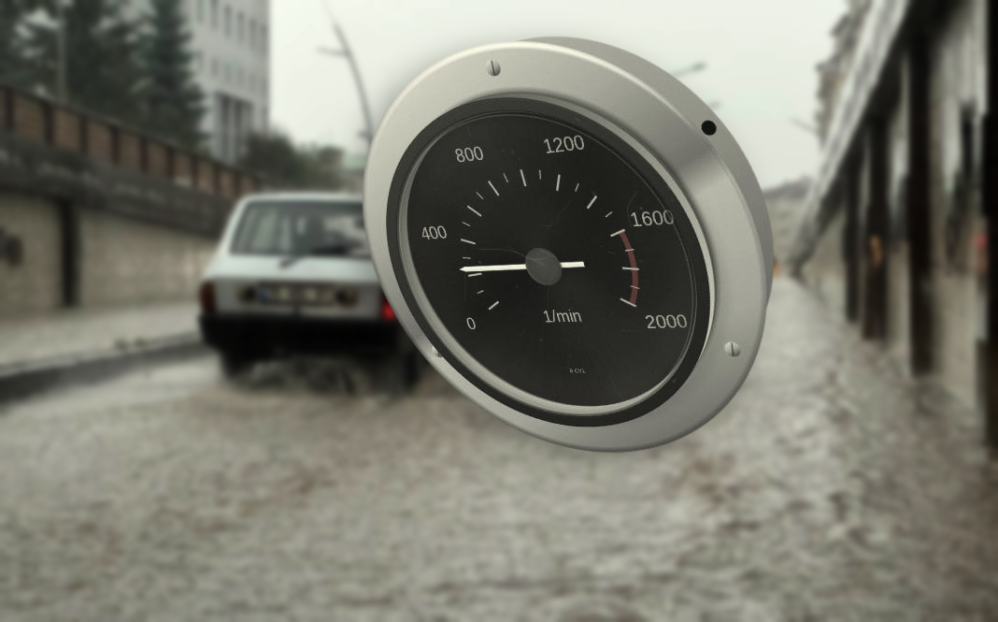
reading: rpm 250
